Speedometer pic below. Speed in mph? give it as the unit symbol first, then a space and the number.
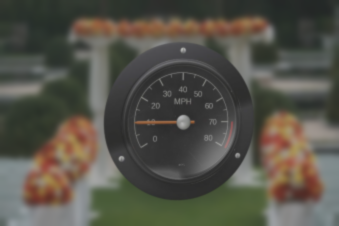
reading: mph 10
